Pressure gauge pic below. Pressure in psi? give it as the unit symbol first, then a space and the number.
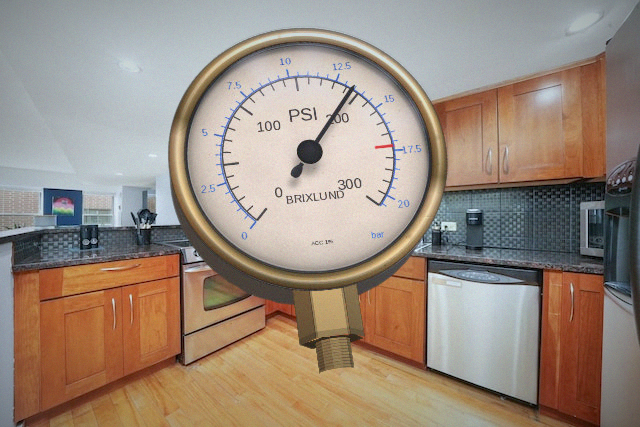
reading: psi 195
